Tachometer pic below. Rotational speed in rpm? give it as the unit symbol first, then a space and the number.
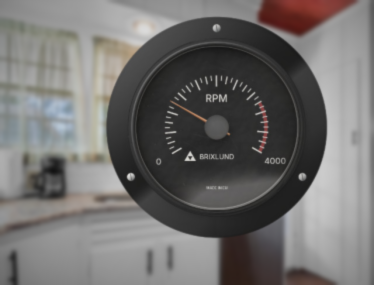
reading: rpm 1000
